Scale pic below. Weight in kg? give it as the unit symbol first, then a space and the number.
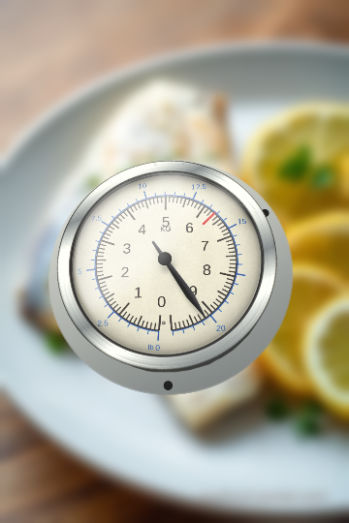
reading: kg 9.2
